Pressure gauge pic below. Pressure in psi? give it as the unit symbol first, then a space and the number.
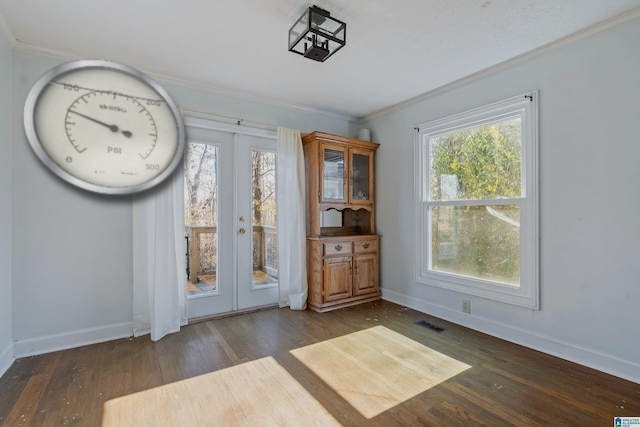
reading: psi 70
